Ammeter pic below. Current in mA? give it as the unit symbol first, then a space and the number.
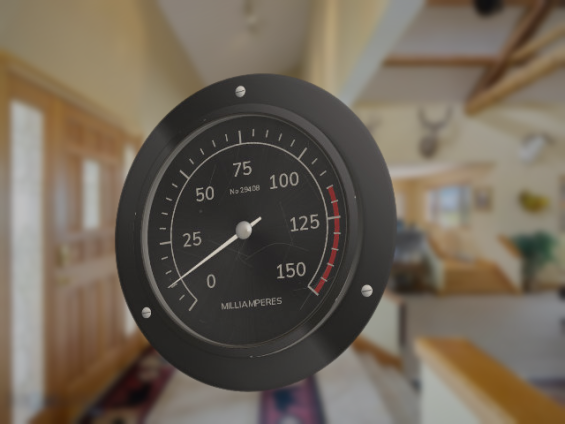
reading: mA 10
